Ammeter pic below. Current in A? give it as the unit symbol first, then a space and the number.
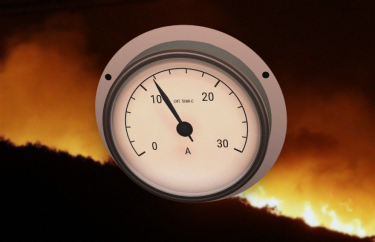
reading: A 12
